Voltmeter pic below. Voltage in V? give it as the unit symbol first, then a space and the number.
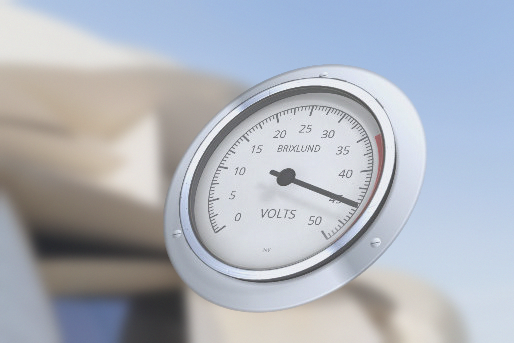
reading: V 45
